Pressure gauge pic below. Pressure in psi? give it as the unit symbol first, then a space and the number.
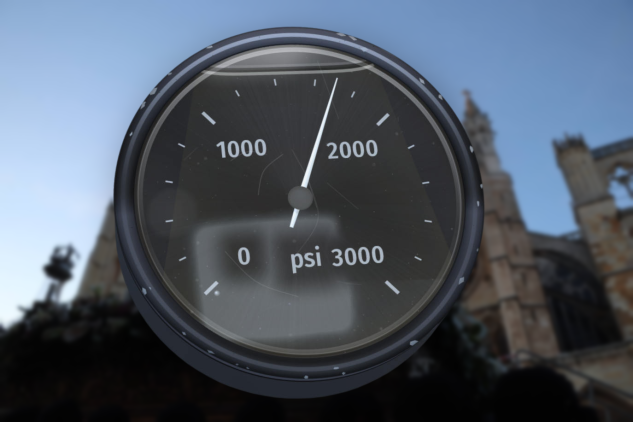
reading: psi 1700
